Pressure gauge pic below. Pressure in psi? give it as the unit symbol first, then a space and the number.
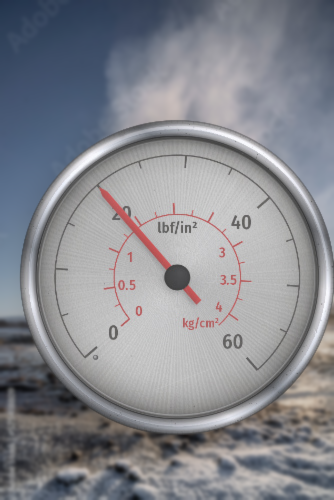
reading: psi 20
